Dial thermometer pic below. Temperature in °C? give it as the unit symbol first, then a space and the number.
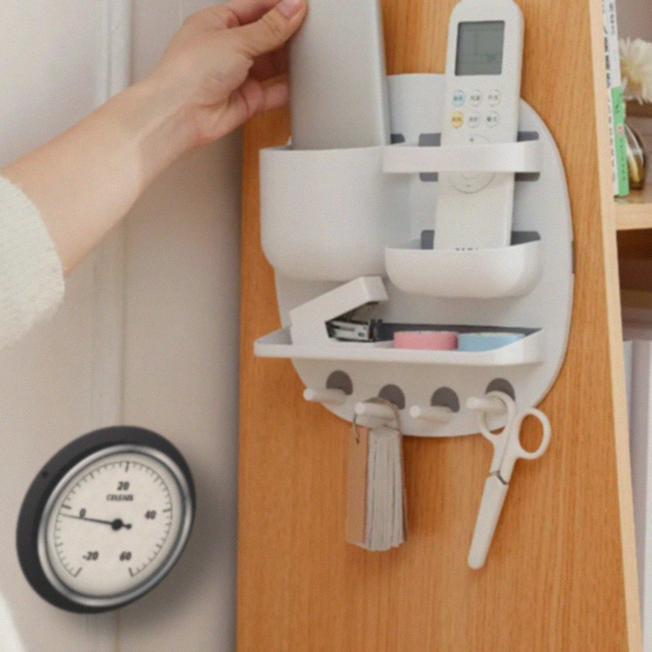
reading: °C -2
